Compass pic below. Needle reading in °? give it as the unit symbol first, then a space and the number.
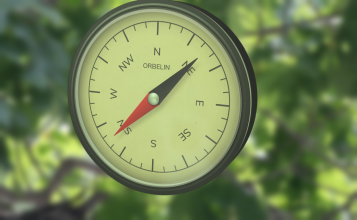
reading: ° 225
